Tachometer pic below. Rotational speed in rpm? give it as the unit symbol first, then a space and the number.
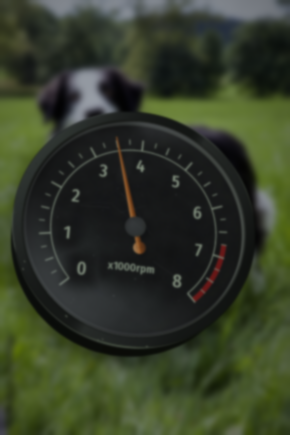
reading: rpm 3500
